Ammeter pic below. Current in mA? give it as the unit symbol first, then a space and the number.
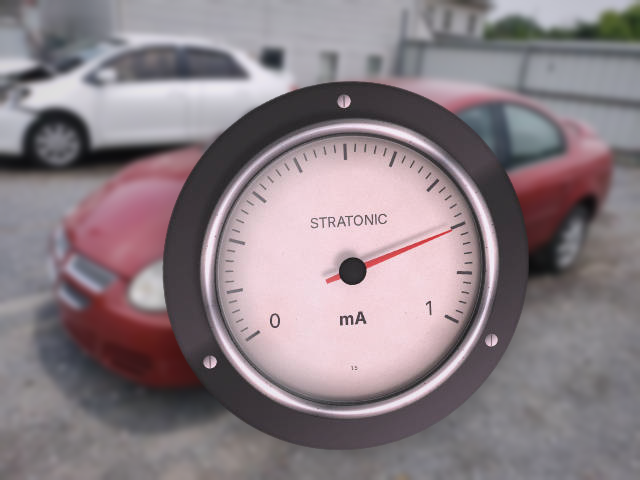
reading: mA 0.8
